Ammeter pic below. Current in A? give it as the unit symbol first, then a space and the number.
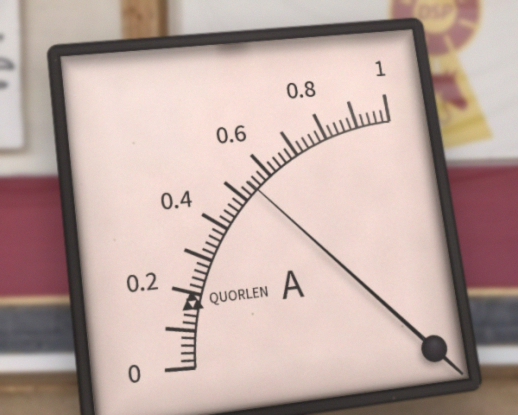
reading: A 0.54
